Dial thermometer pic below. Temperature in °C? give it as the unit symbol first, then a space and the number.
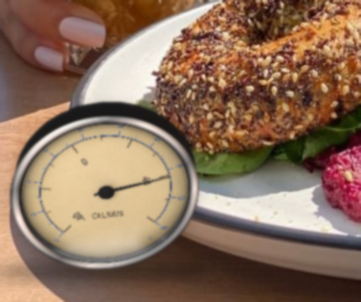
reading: °C 40
